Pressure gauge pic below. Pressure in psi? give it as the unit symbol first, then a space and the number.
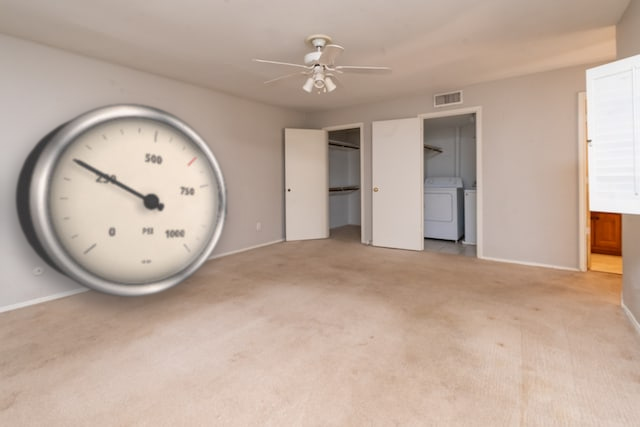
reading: psi 250
